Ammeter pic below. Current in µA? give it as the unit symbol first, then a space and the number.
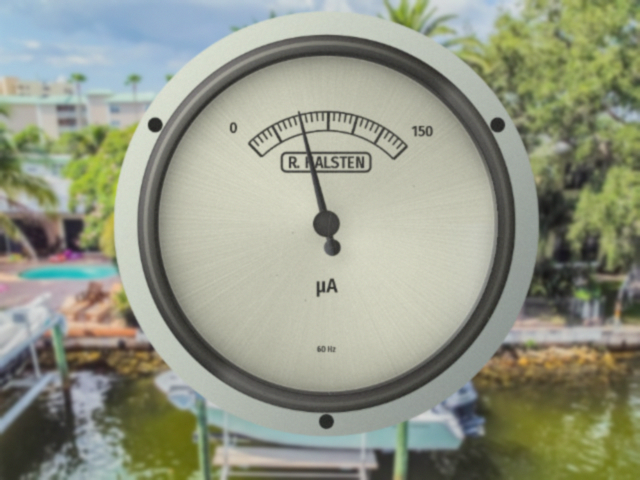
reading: µA 50
